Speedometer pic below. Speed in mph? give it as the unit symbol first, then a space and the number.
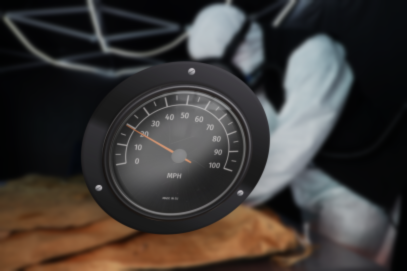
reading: mph 20
